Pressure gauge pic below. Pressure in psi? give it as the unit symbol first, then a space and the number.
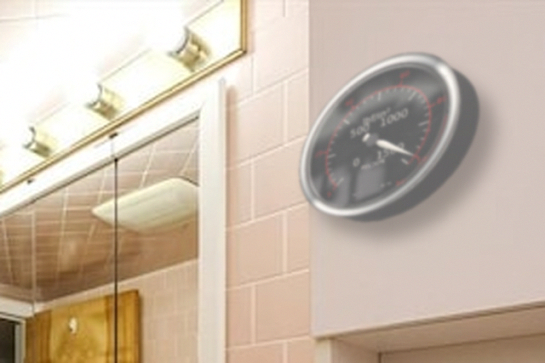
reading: psi 1450
